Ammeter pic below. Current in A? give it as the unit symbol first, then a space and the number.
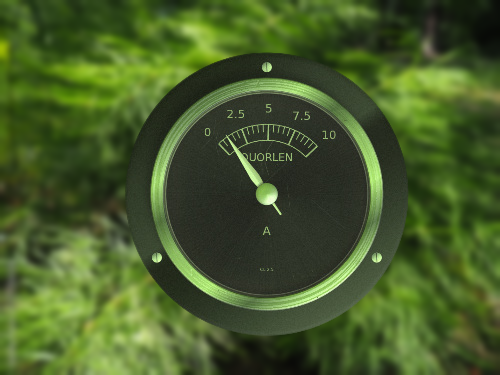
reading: A 1
